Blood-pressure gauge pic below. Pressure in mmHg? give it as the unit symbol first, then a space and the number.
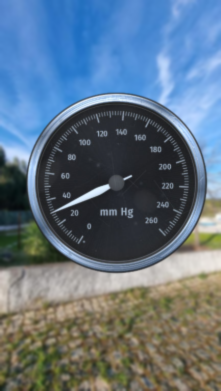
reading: mmHg 30
